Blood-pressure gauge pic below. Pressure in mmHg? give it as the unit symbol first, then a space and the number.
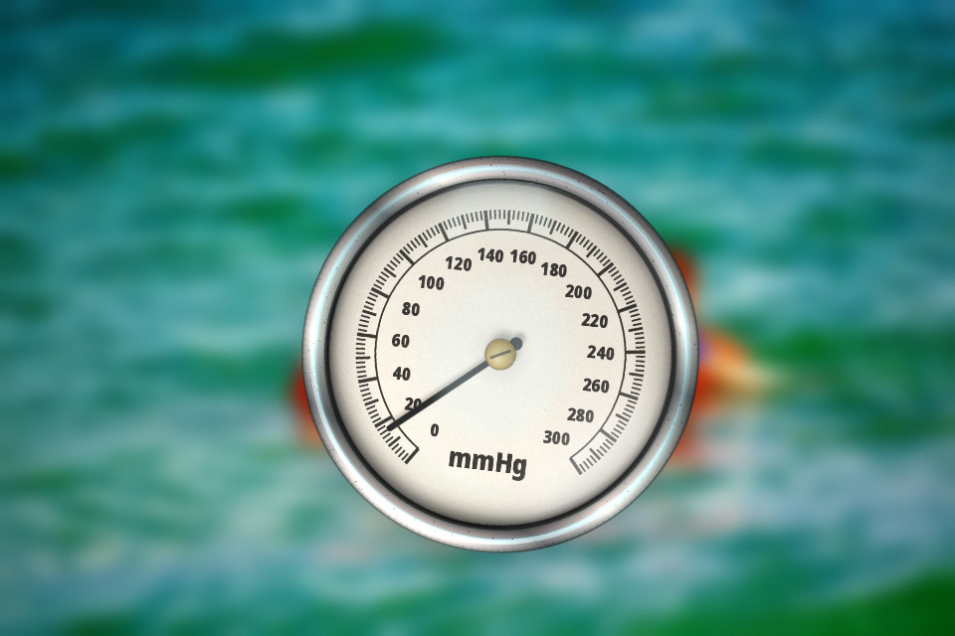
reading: mmHg 16
